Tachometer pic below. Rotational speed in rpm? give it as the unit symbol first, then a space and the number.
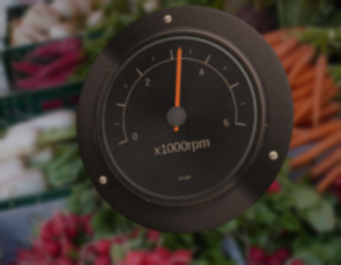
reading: rpm 3250
